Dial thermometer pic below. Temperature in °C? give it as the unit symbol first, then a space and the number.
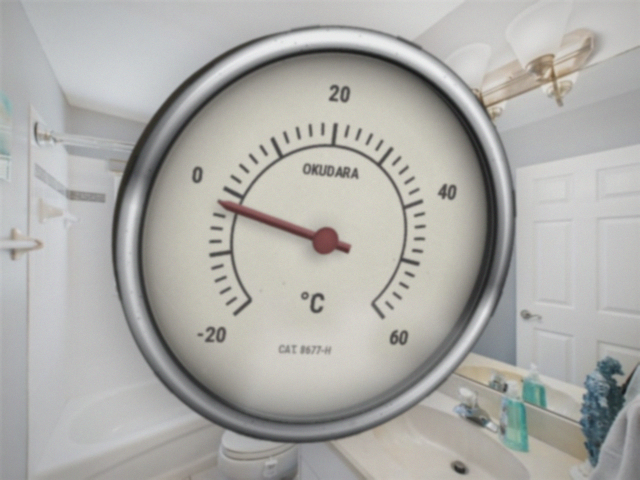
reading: °C -2
